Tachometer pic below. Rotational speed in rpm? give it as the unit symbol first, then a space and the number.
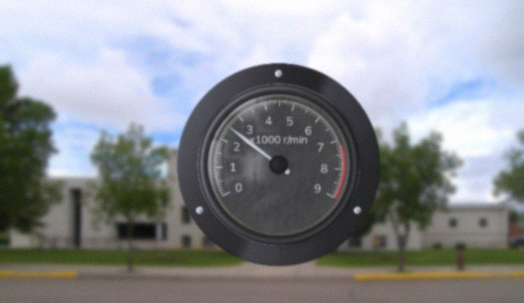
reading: rpm 2500
